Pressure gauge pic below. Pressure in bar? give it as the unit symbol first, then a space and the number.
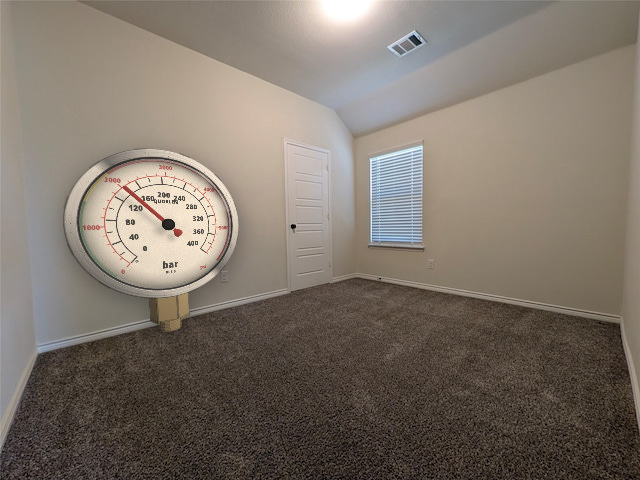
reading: bar 140
